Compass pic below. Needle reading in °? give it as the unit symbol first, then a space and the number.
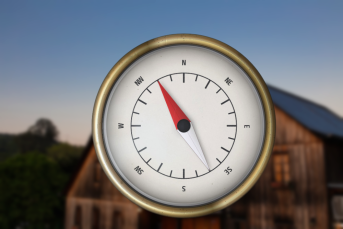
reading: ° 330
